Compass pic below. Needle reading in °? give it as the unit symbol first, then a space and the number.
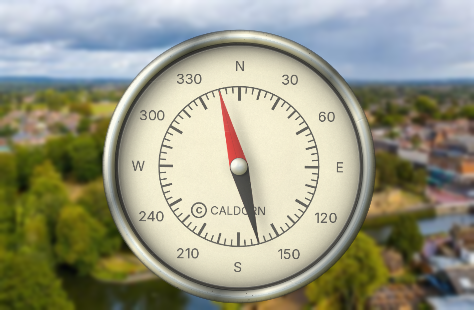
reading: ° 345
